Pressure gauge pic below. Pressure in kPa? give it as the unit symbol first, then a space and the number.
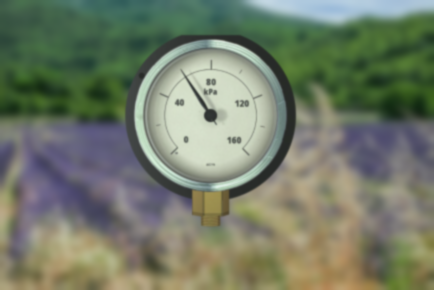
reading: kPa 60
